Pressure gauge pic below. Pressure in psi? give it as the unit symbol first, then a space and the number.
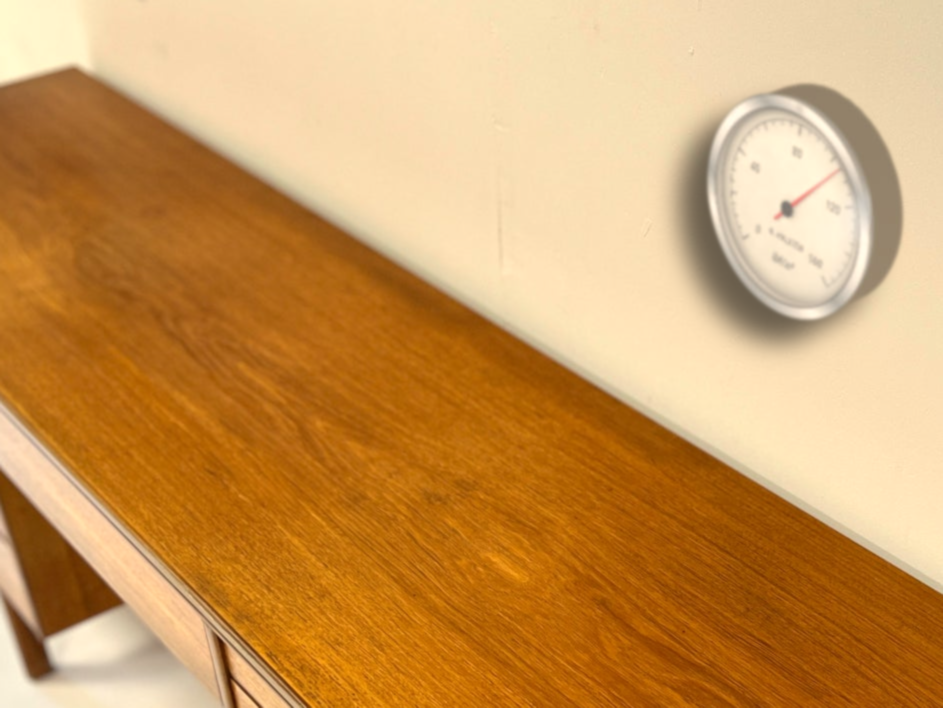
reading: psi 105
